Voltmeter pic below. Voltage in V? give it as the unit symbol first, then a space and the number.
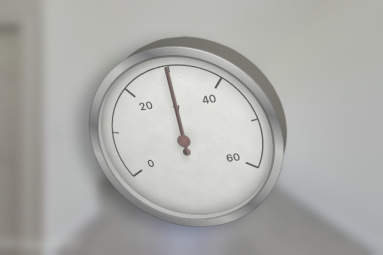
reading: V 30
